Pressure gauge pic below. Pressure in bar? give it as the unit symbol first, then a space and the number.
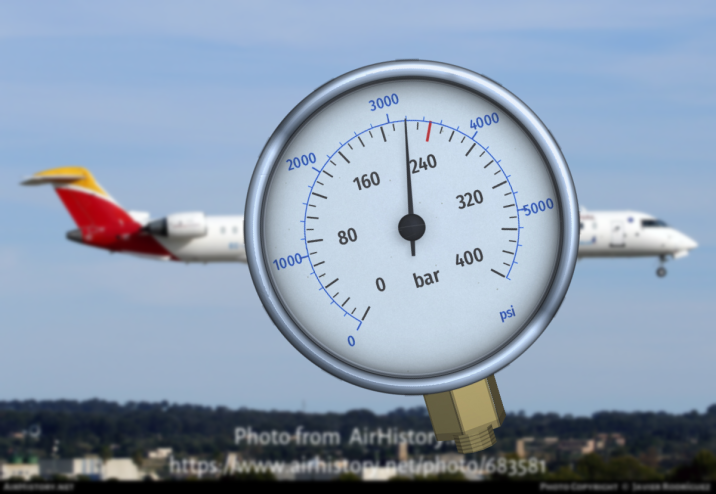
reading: bar 220
